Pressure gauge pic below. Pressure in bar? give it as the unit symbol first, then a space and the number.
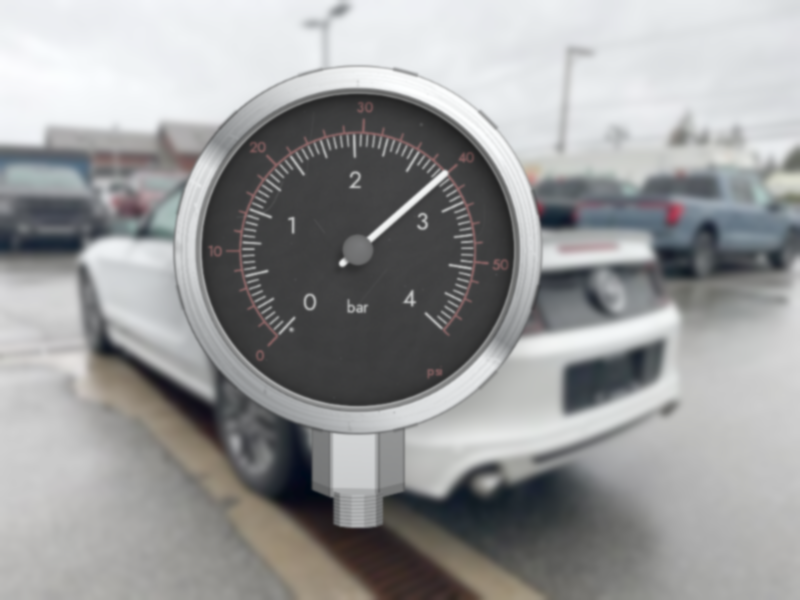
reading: bar 2.75
